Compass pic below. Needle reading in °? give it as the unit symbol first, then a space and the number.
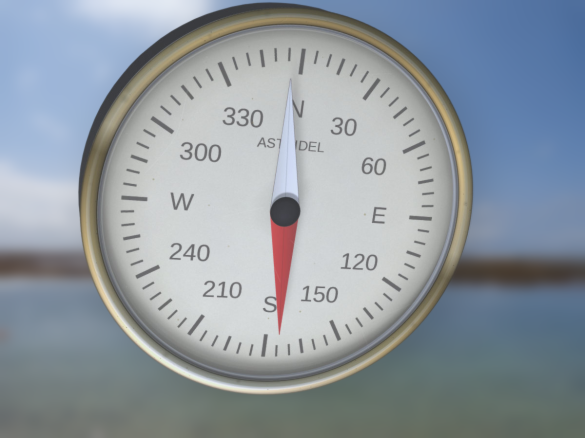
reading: ° 175
